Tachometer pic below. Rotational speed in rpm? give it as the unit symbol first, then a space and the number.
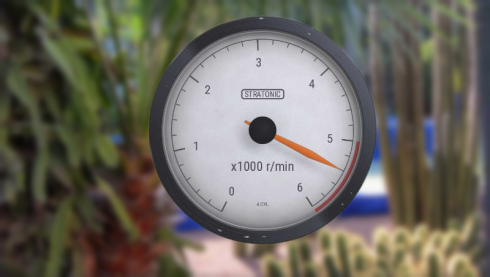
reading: rpm 5400
